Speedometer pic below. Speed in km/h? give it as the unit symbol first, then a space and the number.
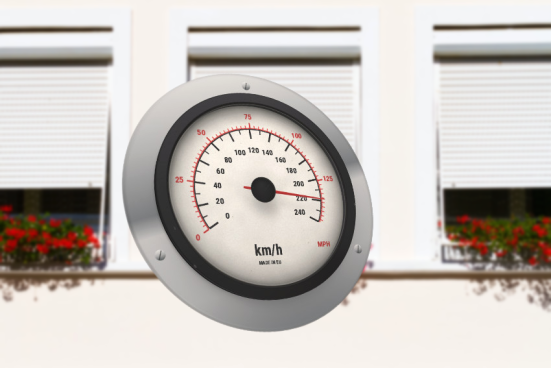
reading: km/h 220
